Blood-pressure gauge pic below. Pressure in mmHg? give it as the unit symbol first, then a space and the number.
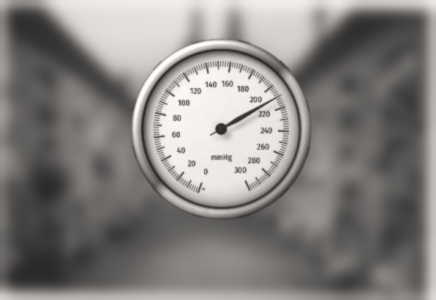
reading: mmHg 210
